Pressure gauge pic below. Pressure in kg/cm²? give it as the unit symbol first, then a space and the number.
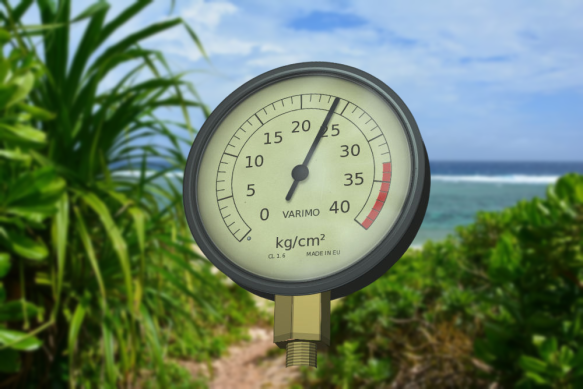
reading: kg/cm² 24
